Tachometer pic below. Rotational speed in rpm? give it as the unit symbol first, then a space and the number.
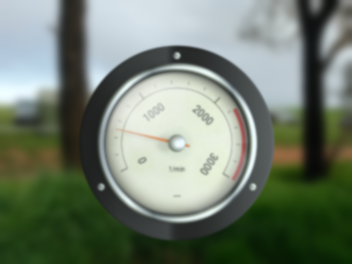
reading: rpm 500
